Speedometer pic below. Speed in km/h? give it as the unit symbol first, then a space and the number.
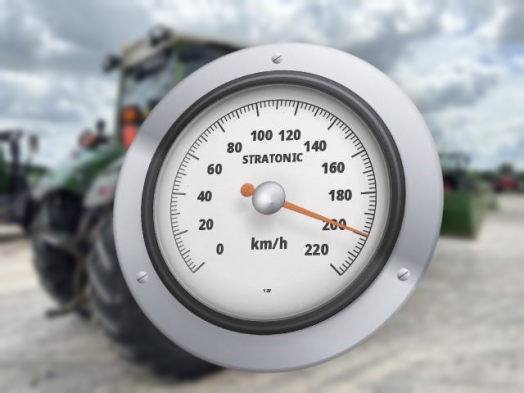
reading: km/h 200
